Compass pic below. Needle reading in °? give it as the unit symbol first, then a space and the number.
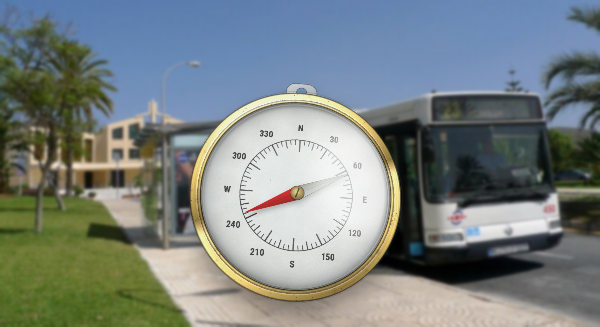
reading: ° 245
